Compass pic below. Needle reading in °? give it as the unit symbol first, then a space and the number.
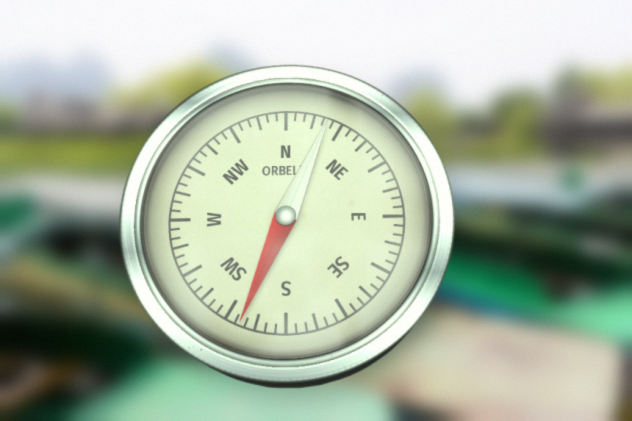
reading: ° 202.5
